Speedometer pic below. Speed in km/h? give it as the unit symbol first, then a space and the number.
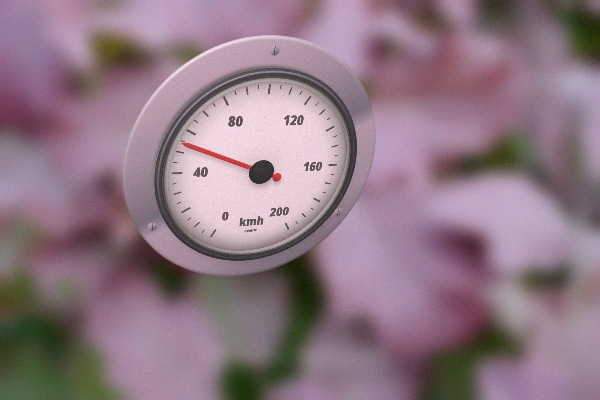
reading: km/h 55
